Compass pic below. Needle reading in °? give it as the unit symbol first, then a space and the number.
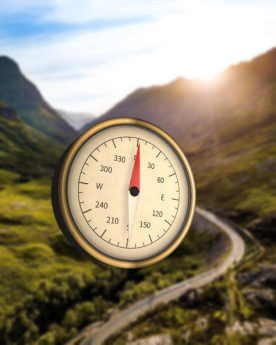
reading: ° 0
